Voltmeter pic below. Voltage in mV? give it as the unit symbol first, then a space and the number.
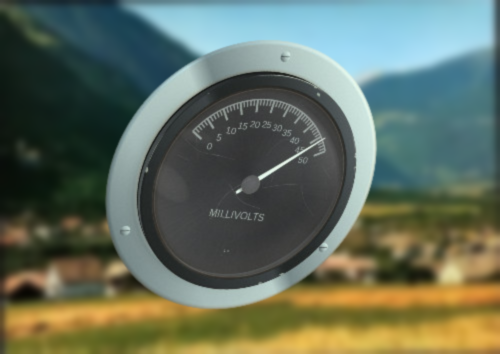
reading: mV 45
